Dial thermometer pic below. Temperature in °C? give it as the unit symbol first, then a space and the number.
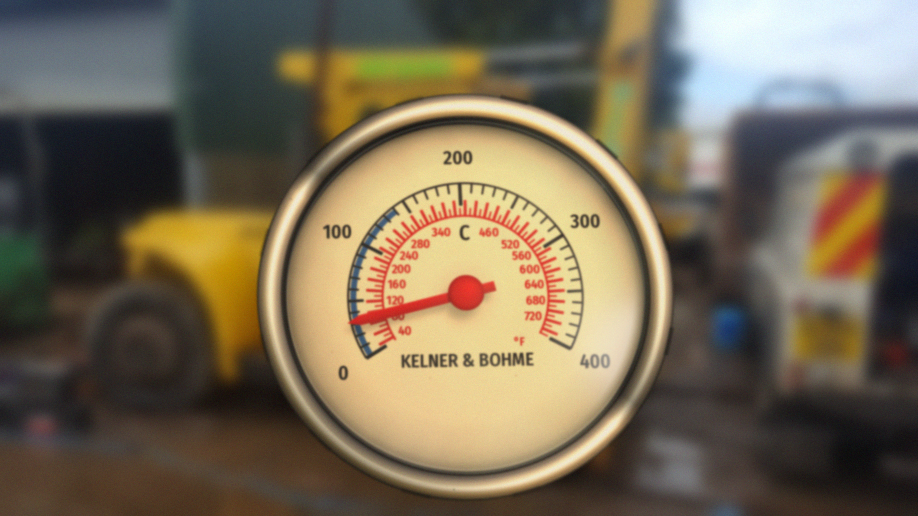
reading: °C 30
